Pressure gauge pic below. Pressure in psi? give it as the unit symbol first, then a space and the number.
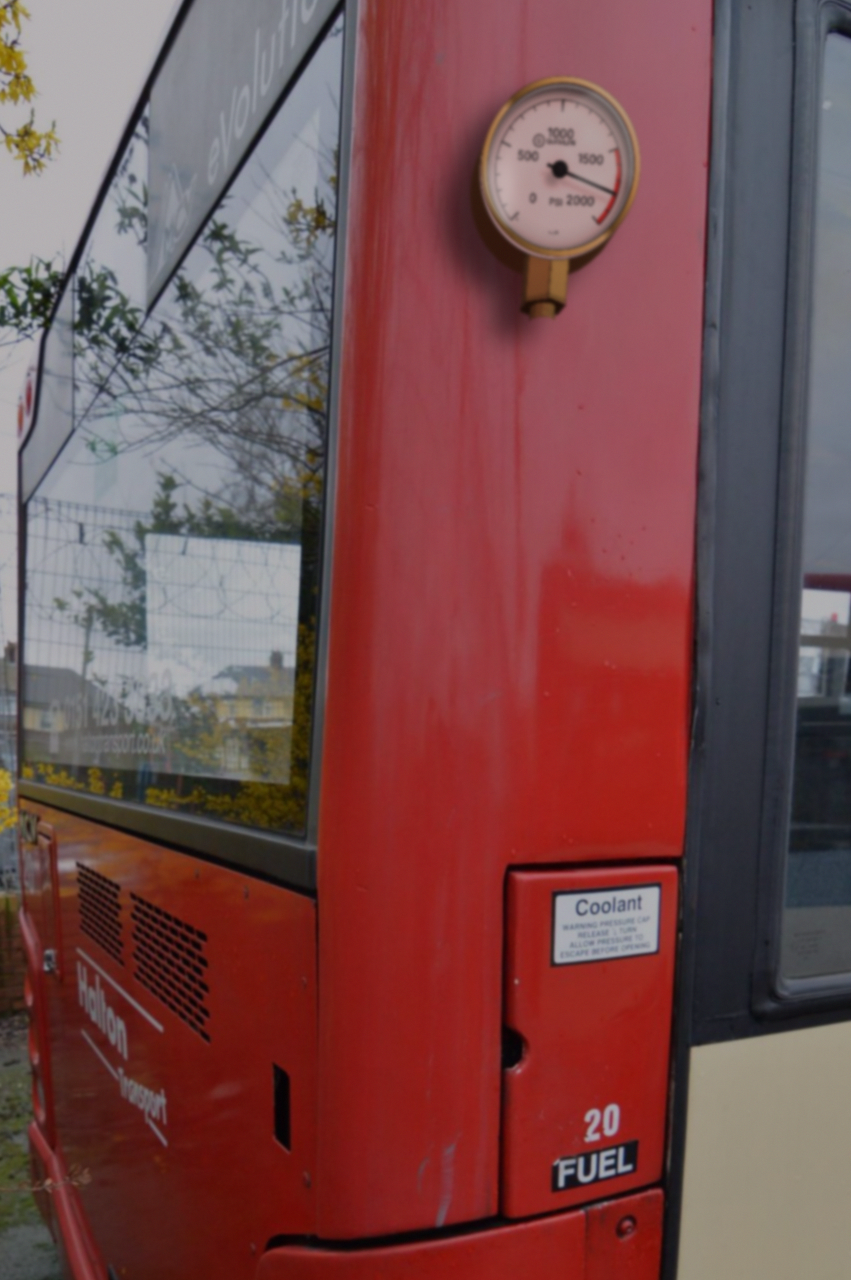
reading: psi 1800
